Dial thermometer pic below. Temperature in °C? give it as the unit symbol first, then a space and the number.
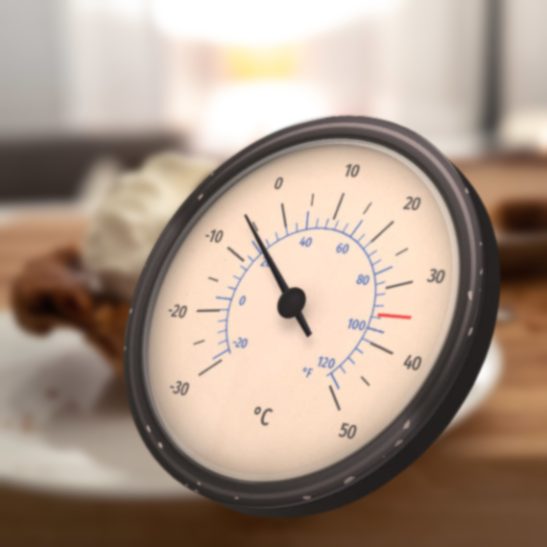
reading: °C -5
